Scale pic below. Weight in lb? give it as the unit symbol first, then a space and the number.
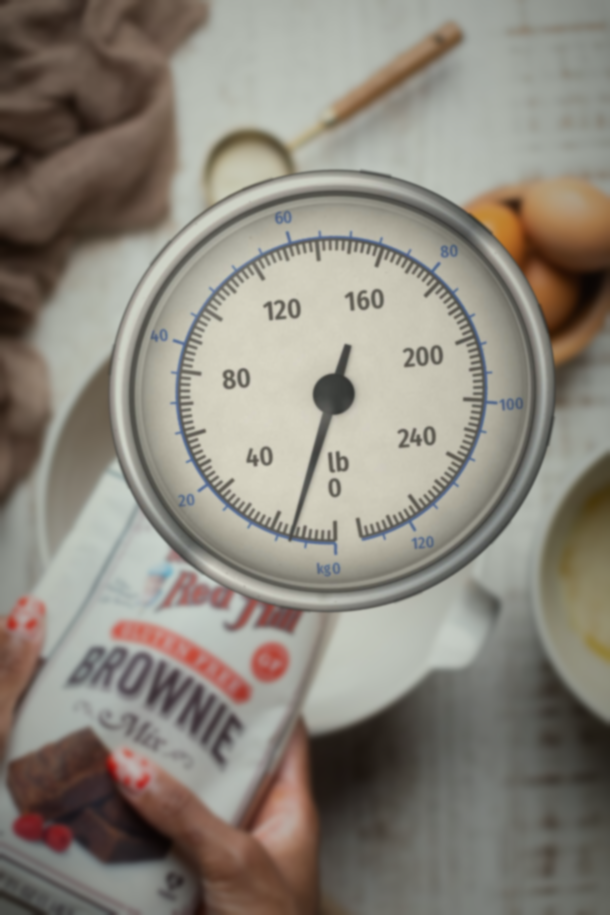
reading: lb 14
